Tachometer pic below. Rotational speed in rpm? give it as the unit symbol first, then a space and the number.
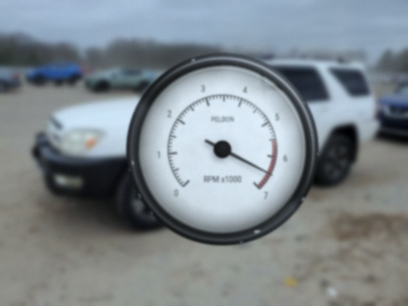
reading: rpm 6500
